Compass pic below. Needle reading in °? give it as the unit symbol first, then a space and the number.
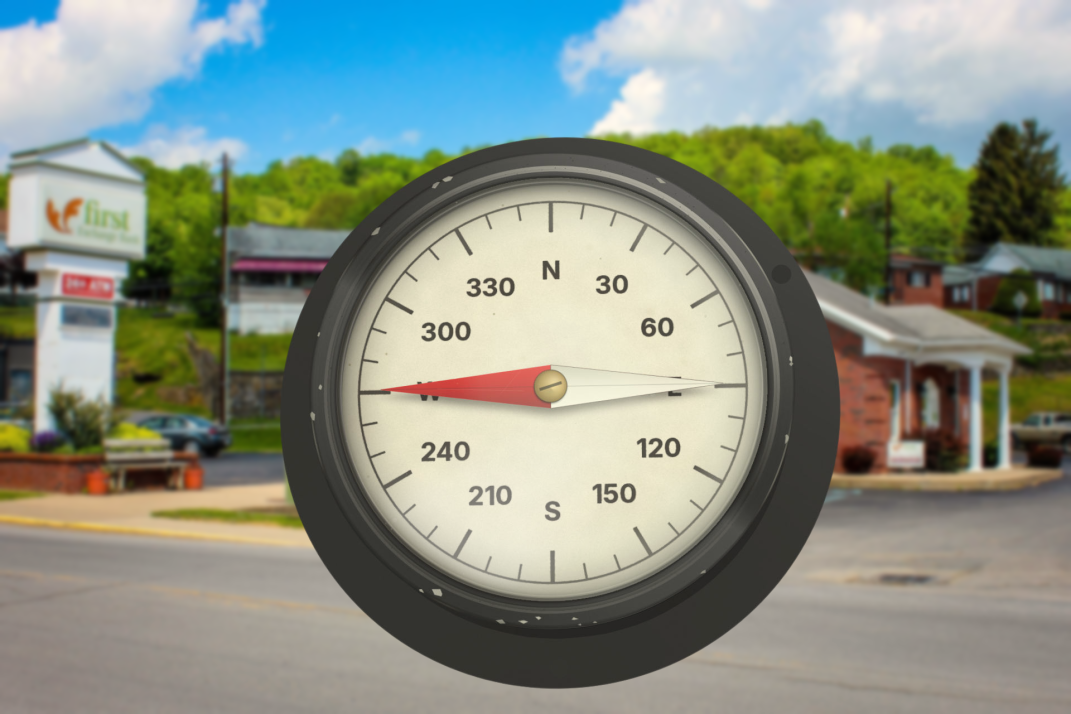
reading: ° 270
